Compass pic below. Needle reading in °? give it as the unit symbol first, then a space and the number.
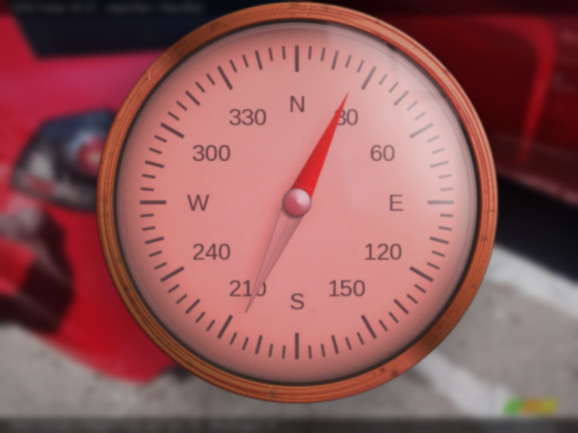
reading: ° 25
